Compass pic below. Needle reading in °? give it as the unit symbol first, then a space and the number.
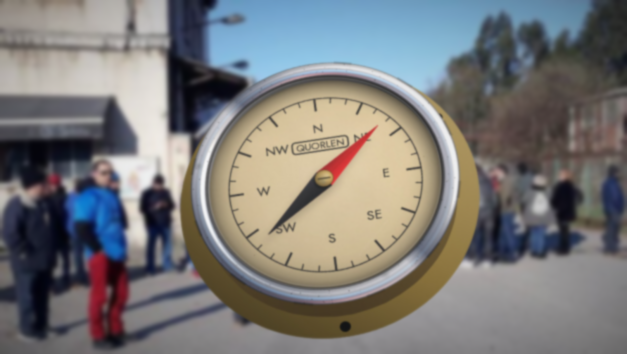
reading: ° 50
